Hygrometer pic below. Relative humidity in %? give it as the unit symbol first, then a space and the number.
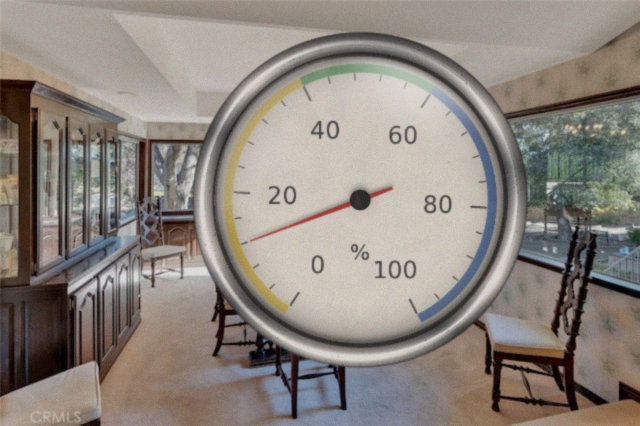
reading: % 12
